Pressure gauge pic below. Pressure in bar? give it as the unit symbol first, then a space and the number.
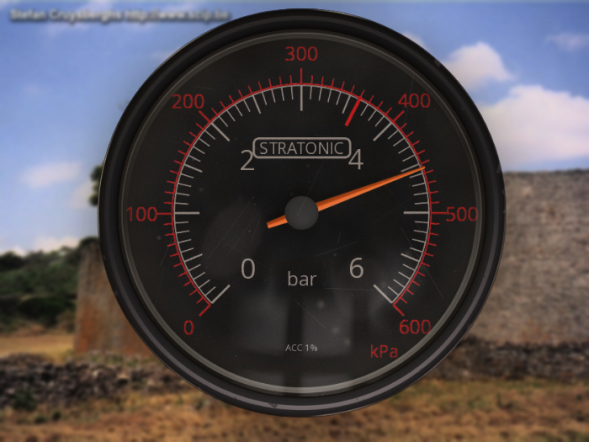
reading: bar 4.55
